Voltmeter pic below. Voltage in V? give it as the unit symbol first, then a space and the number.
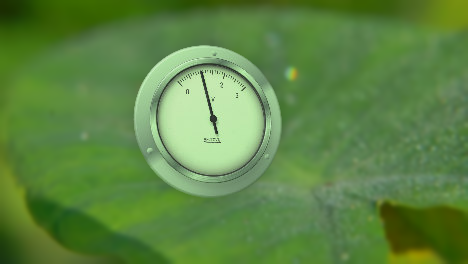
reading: V 1
